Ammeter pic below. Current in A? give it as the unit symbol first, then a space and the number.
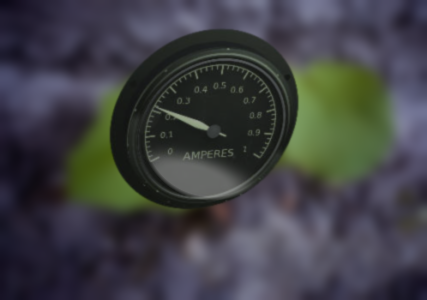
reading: A 0.22
